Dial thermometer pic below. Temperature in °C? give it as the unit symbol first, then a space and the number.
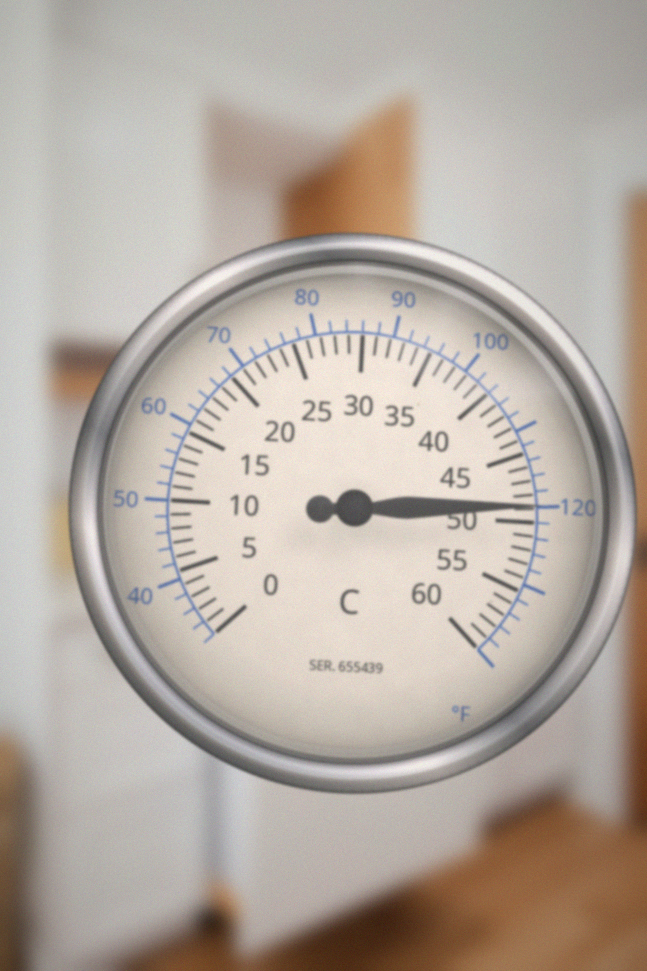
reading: °C 49
